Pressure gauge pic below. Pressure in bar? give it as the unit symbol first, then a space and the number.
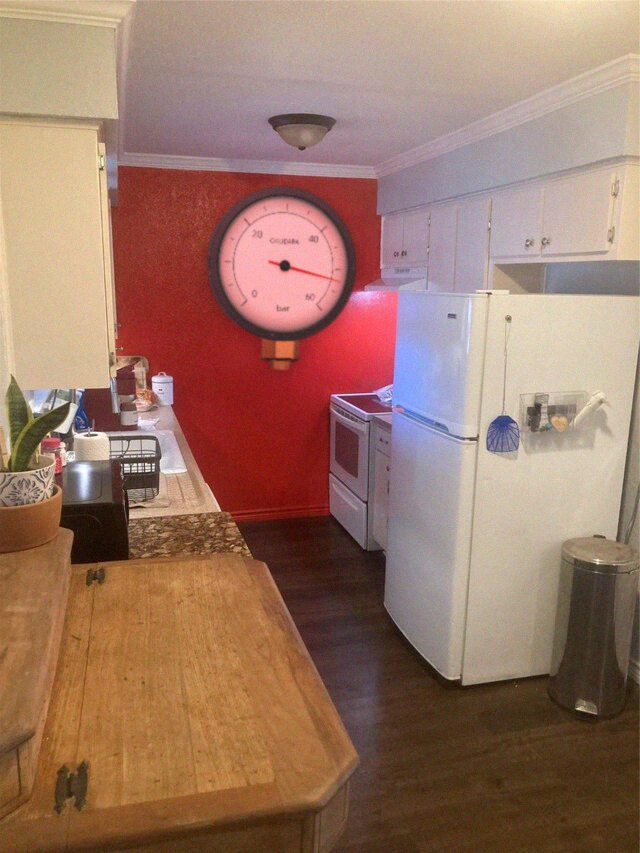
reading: bar 52.5
